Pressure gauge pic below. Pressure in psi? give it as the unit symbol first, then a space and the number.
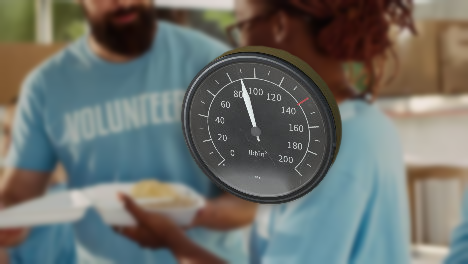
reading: psi 90
